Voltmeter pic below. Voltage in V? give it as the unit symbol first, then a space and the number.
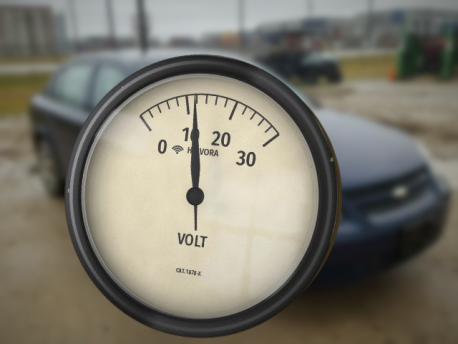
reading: V 12
